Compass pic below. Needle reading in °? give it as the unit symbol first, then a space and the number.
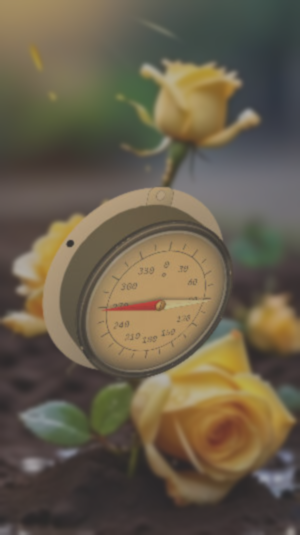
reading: ° 270
